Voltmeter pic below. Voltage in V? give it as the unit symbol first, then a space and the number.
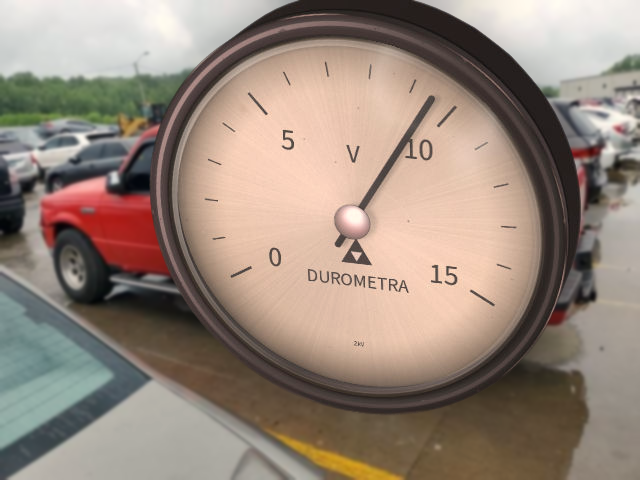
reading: V 9.5
